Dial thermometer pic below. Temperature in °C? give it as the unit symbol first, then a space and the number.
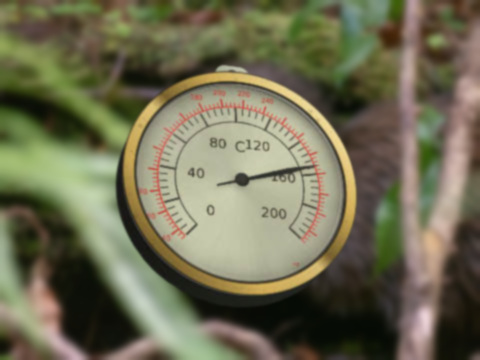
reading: °C 156
